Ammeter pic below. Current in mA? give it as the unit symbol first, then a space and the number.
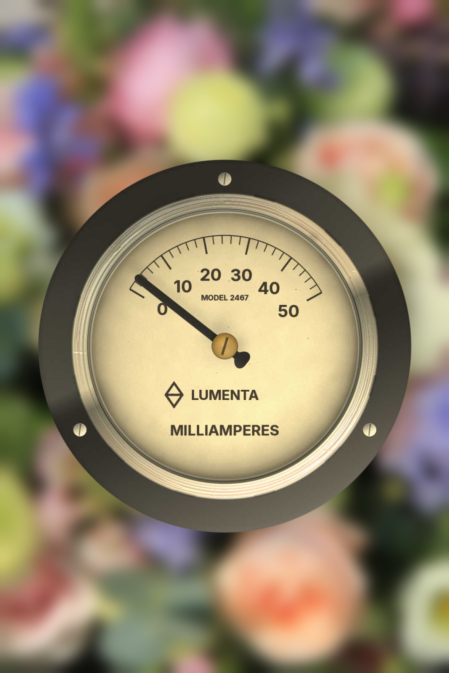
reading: mA 3
